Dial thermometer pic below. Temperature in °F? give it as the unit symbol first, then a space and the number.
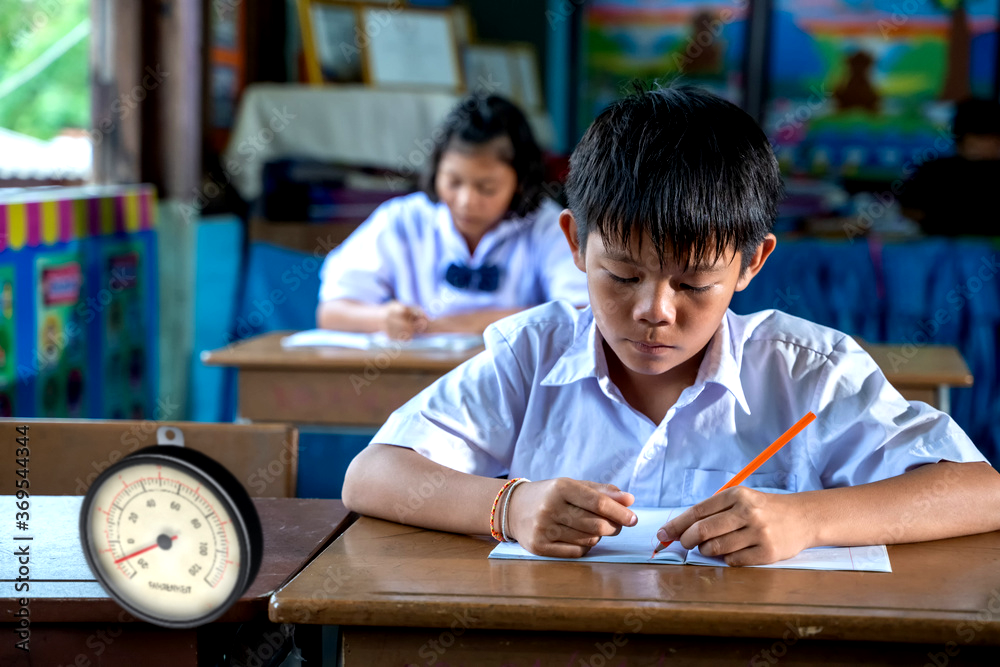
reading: °F -10
